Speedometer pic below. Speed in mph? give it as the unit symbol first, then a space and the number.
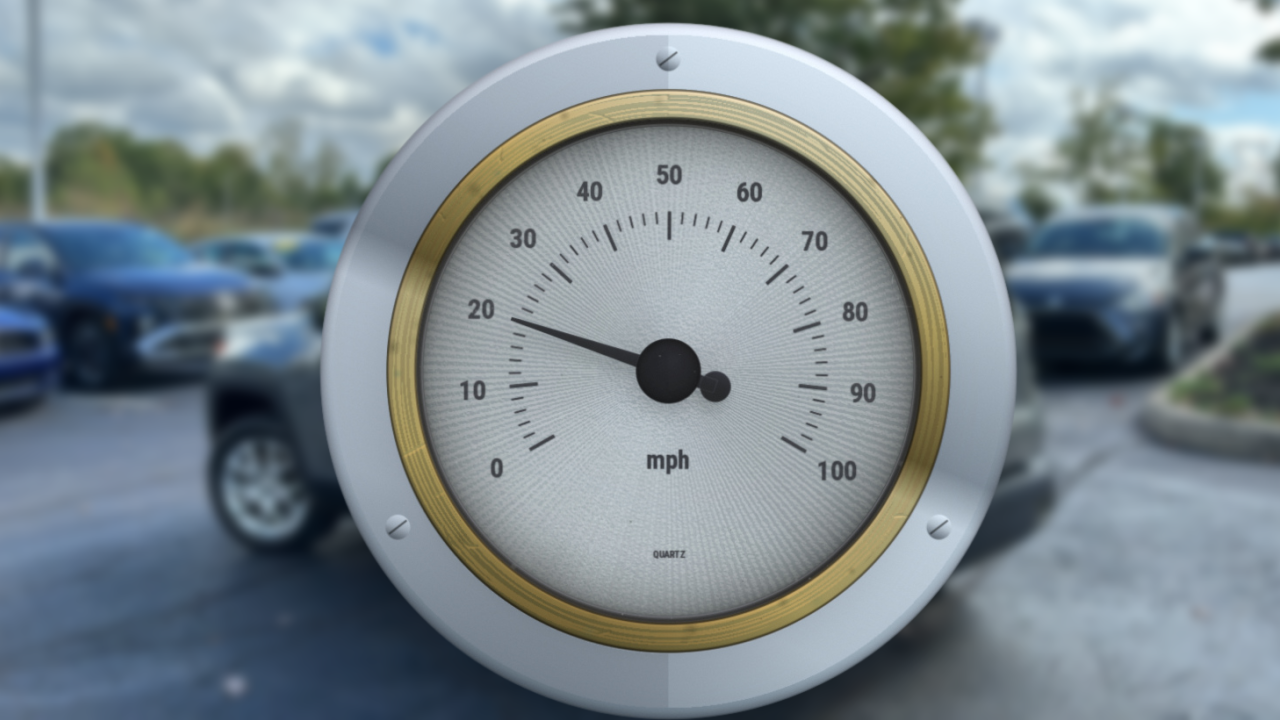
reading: mph 20
